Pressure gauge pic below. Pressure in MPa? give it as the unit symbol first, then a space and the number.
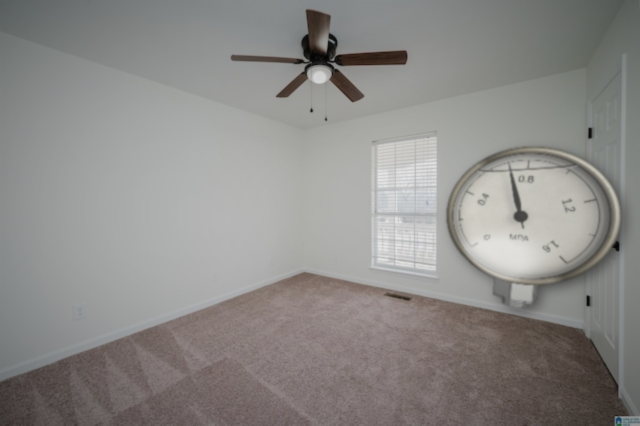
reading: MPa 0.7
